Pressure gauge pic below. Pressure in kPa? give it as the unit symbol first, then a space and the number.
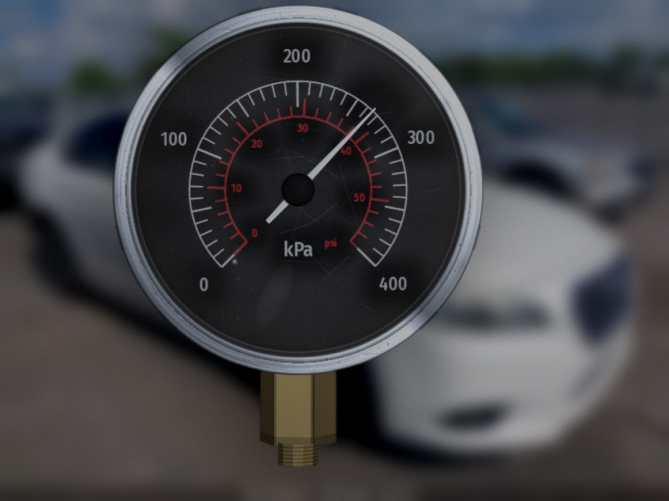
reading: kPa 265
